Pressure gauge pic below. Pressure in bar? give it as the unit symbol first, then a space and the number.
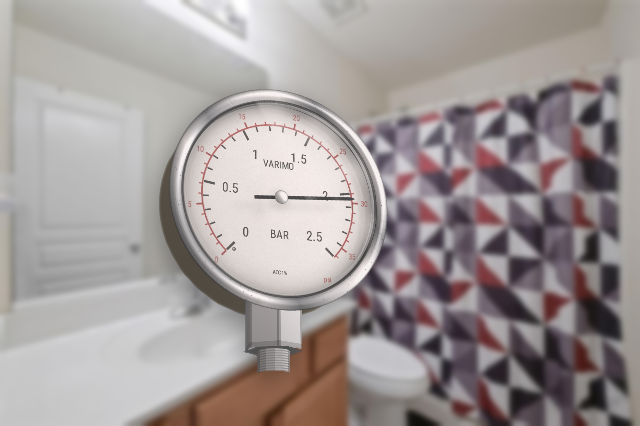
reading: bar 2.05
